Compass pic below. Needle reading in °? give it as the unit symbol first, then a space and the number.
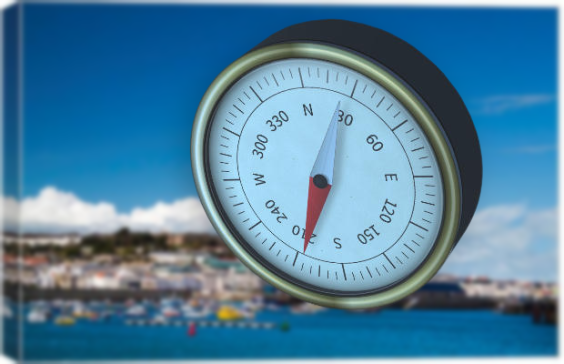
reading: ° 205
